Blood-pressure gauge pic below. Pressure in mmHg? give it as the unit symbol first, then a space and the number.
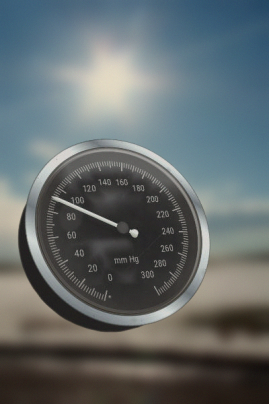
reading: mmHg 90
